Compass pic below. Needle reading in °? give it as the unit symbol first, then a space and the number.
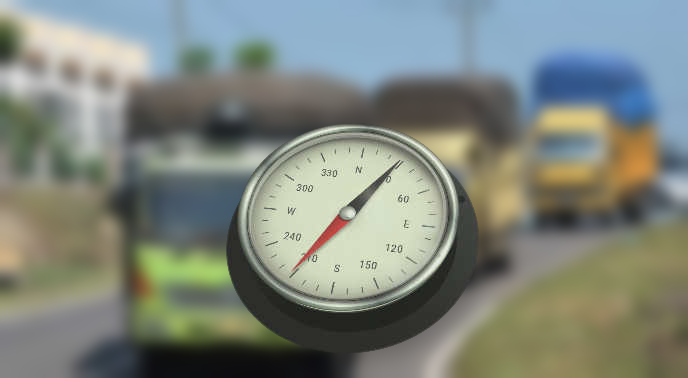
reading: ° 210
